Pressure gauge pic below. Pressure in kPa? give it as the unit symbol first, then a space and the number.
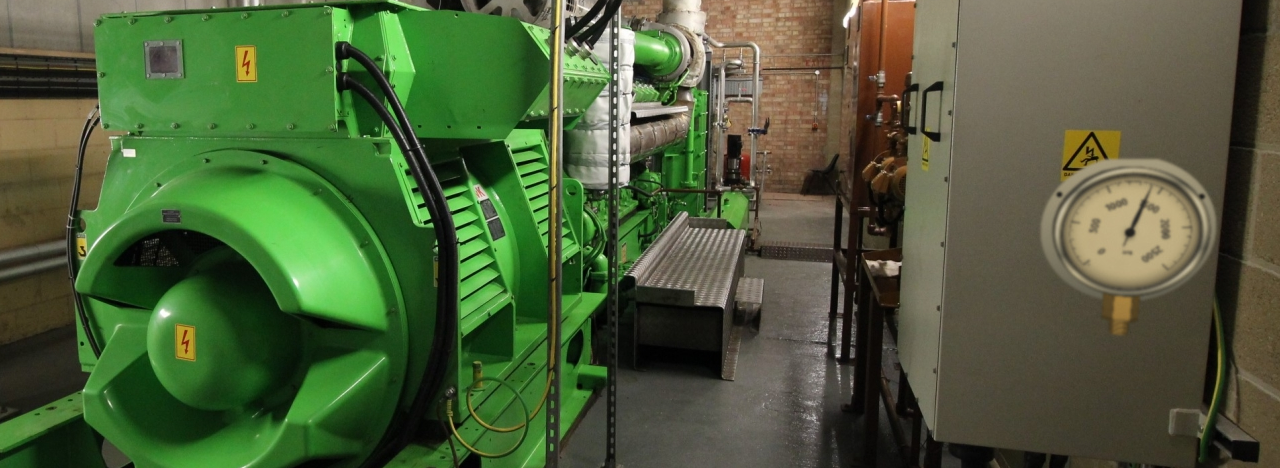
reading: kPa 1400
